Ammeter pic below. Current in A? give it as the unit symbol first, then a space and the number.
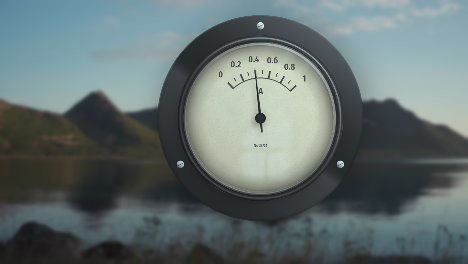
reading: A 0.4
